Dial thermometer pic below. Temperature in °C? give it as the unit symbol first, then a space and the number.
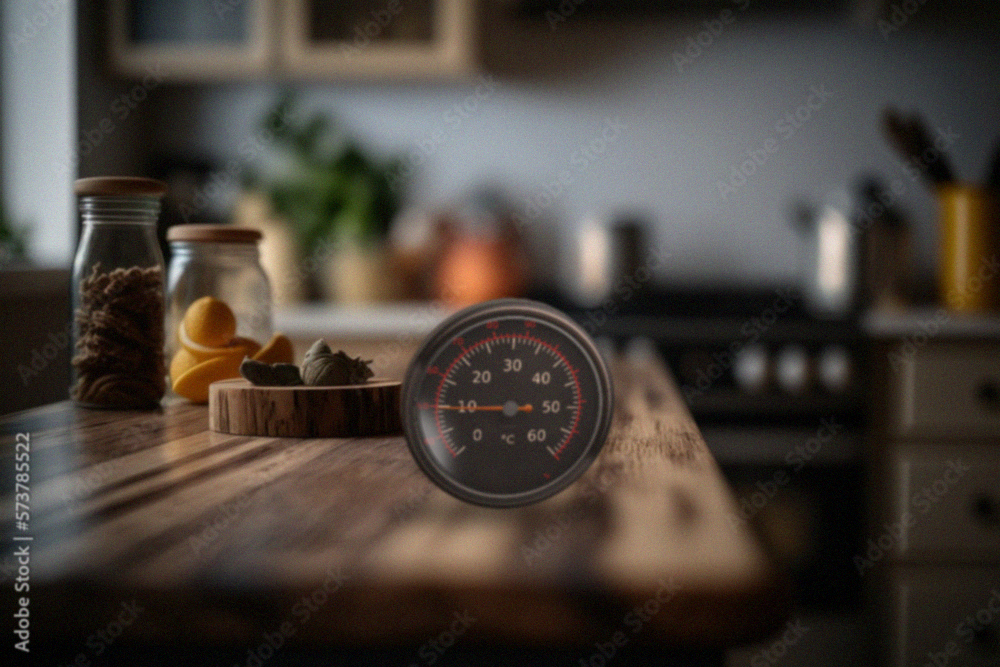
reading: °C 10
